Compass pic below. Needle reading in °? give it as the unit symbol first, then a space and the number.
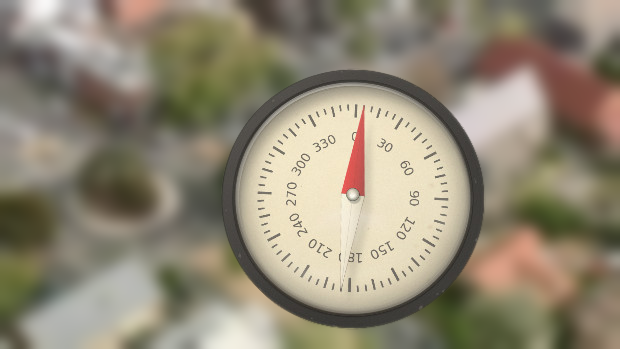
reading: ° 5
